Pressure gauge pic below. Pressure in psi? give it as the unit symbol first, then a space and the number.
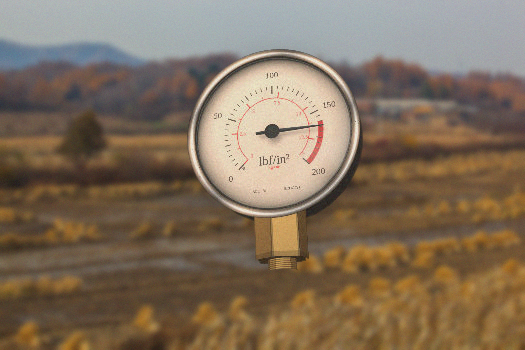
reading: psi 165
